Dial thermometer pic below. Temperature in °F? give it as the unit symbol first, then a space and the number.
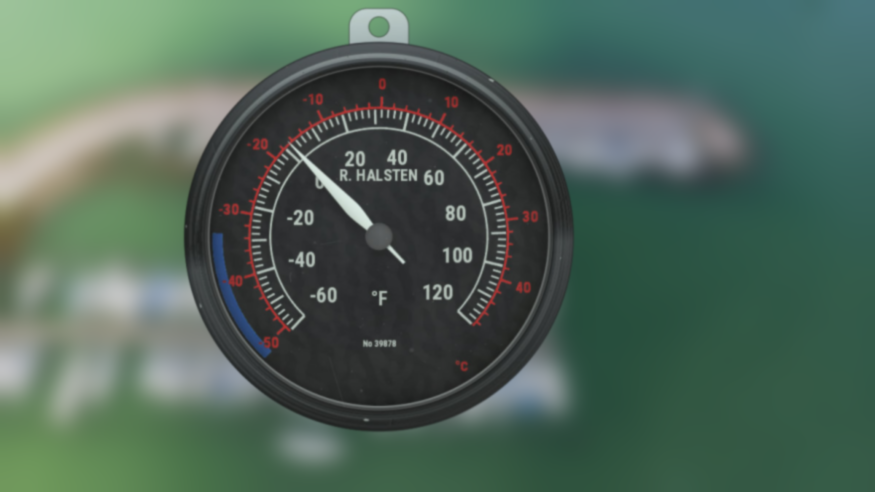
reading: °F 2
